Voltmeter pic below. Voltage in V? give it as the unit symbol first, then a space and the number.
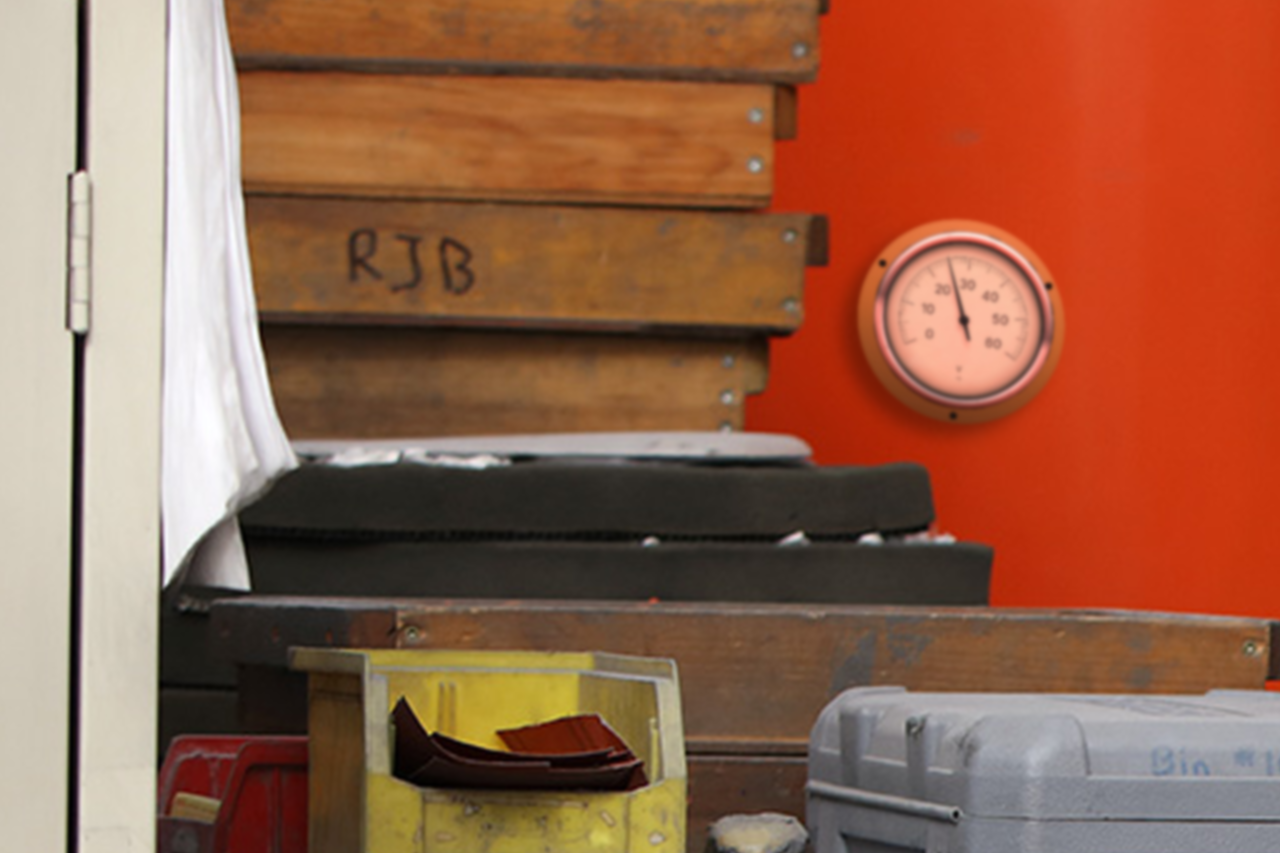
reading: V 25
